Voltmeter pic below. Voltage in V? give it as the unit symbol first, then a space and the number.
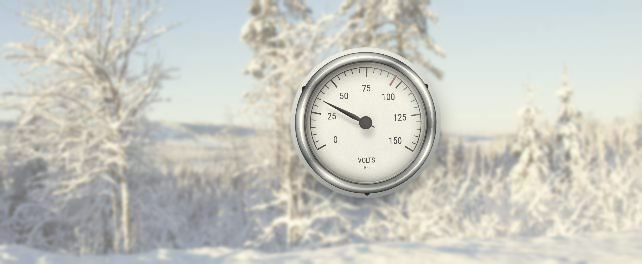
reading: V 35
